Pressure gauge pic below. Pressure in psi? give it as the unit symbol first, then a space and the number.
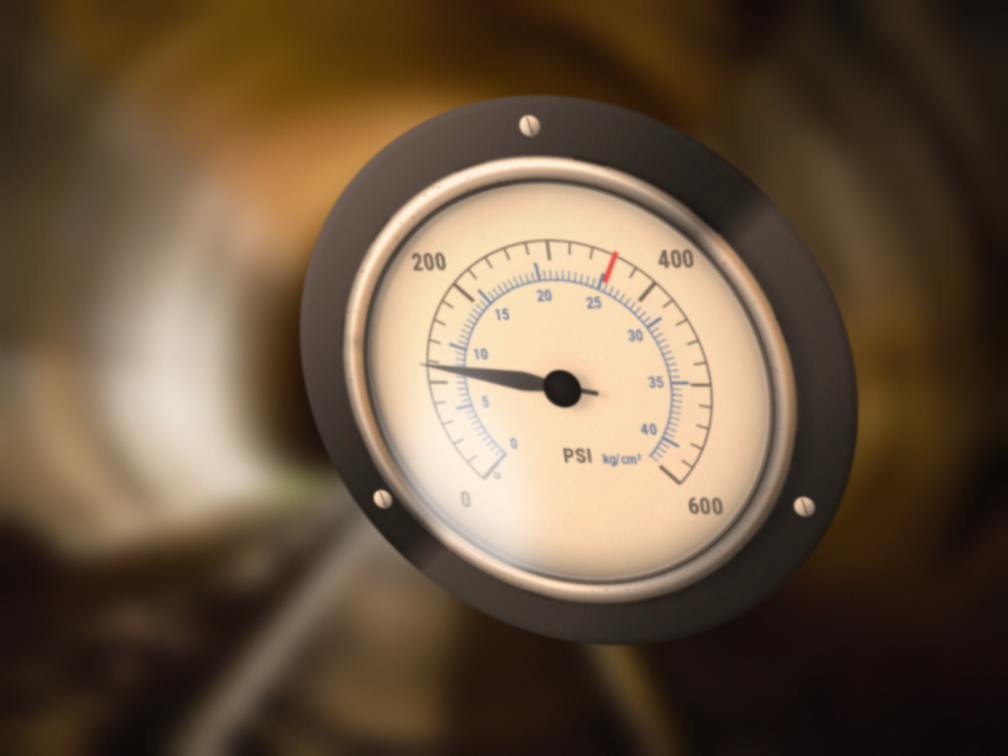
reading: psi 120
